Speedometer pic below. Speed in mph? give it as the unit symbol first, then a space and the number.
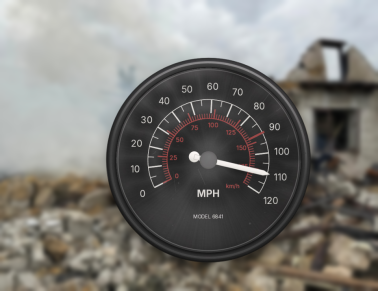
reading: mph 110
